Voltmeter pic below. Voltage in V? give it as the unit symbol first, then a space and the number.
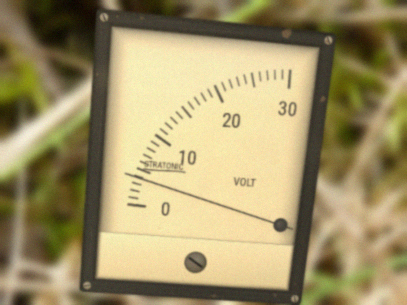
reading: V 4
